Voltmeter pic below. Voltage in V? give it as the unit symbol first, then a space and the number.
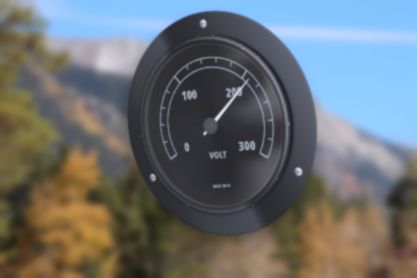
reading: V 210
